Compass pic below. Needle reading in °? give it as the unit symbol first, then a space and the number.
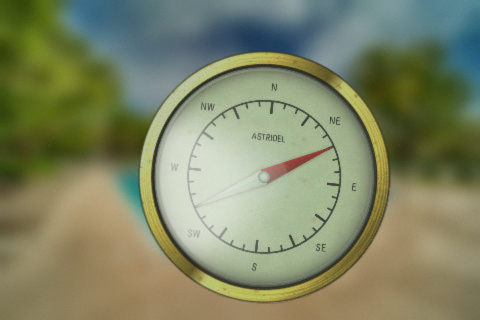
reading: ° 60
